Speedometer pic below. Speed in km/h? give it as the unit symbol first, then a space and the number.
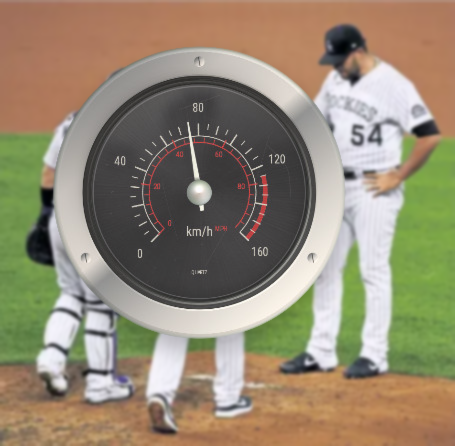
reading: km/h 75
